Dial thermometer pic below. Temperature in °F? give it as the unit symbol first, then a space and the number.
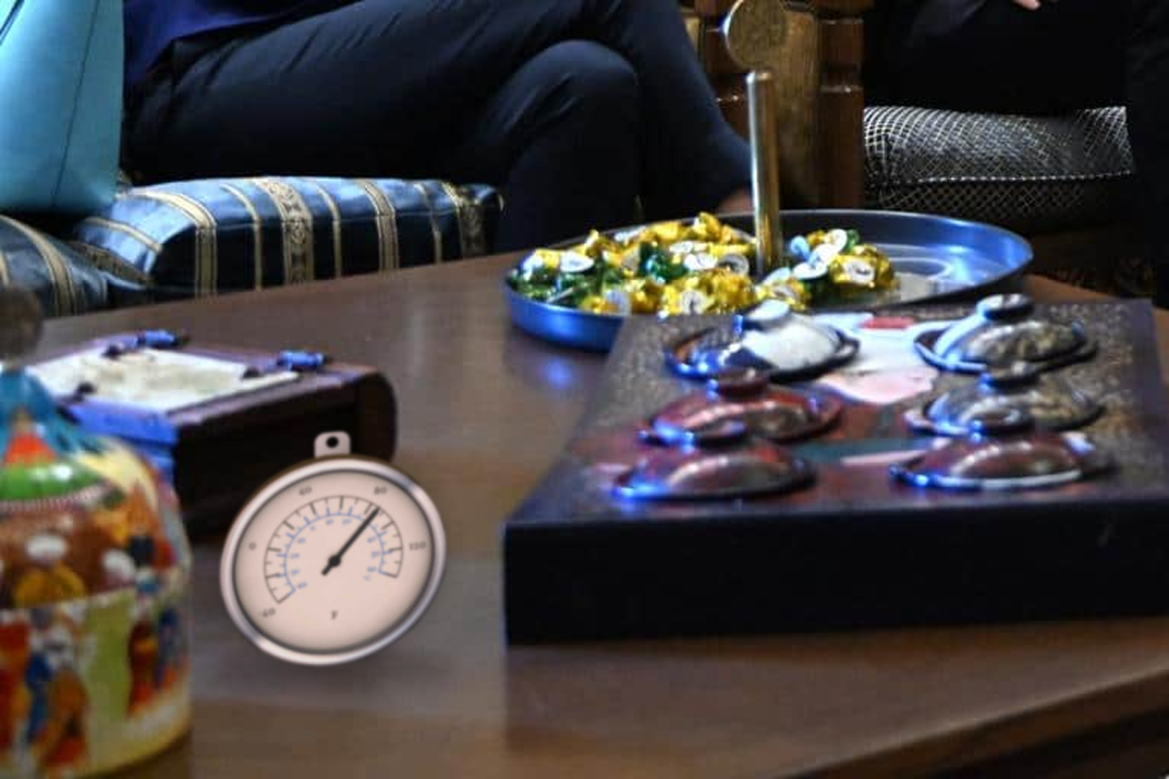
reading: °F 85
